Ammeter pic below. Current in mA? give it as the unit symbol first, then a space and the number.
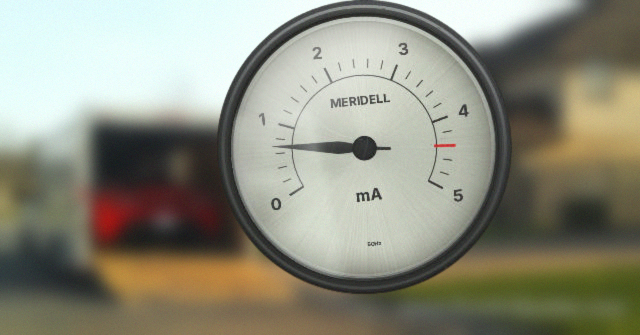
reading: mA 0.7
